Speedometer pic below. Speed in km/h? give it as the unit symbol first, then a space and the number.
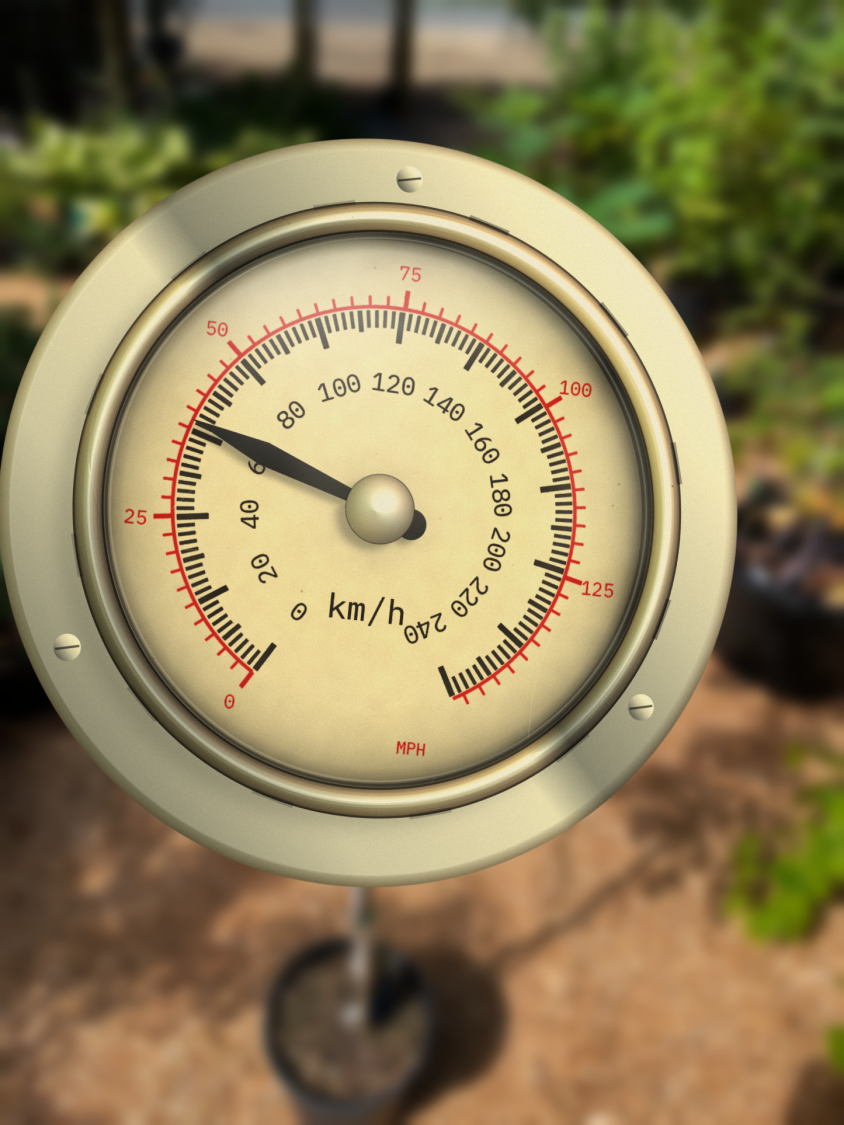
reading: km/h 62
